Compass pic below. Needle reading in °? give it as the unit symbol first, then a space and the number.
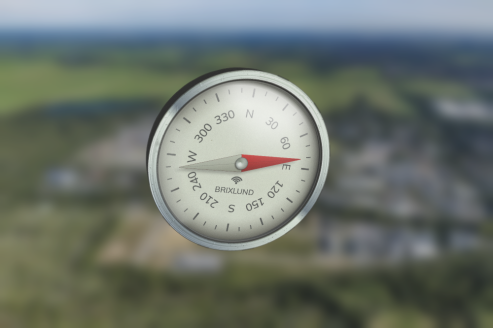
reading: ° 80
